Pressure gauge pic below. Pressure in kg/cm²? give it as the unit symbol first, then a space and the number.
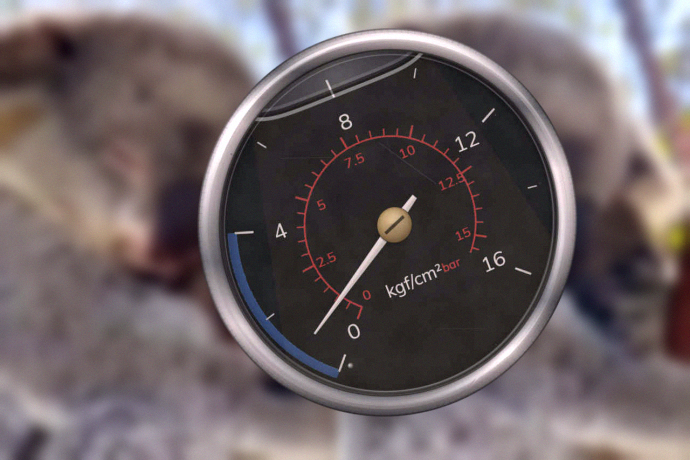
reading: kg/cm² 1
